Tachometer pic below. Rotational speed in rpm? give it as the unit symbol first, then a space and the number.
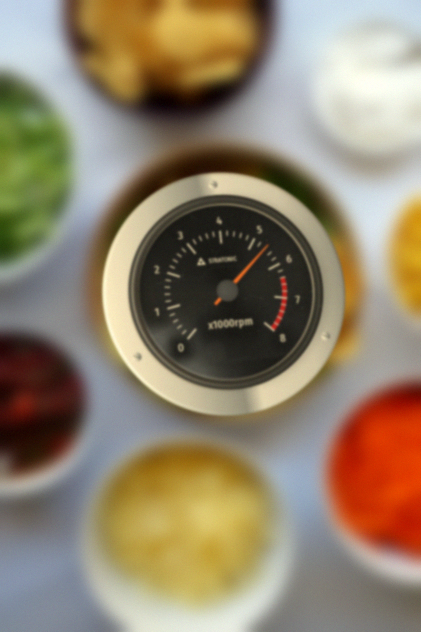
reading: rpm 5400
